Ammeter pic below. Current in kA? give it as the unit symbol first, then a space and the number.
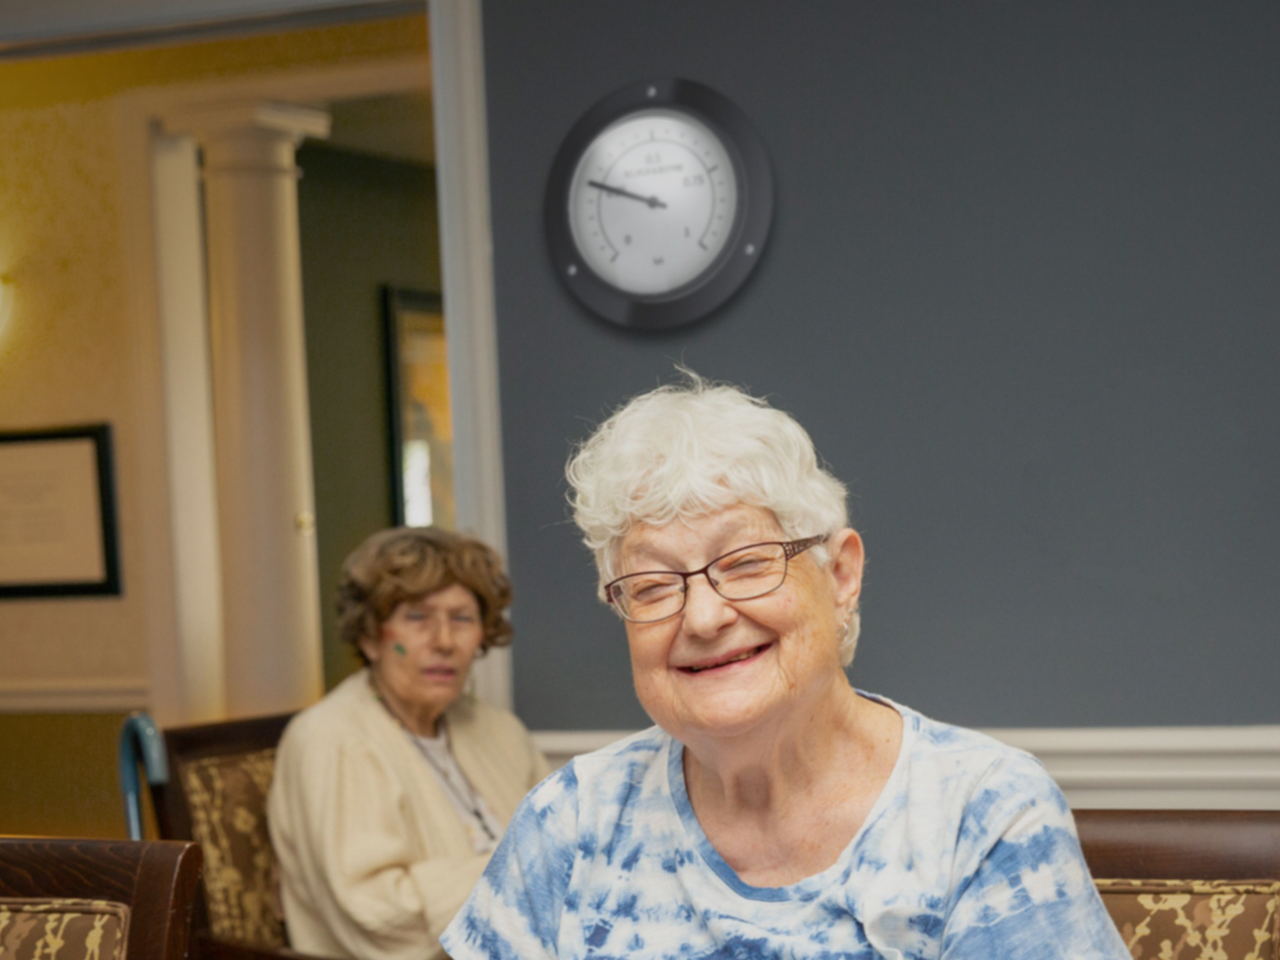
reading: kA 0.25
